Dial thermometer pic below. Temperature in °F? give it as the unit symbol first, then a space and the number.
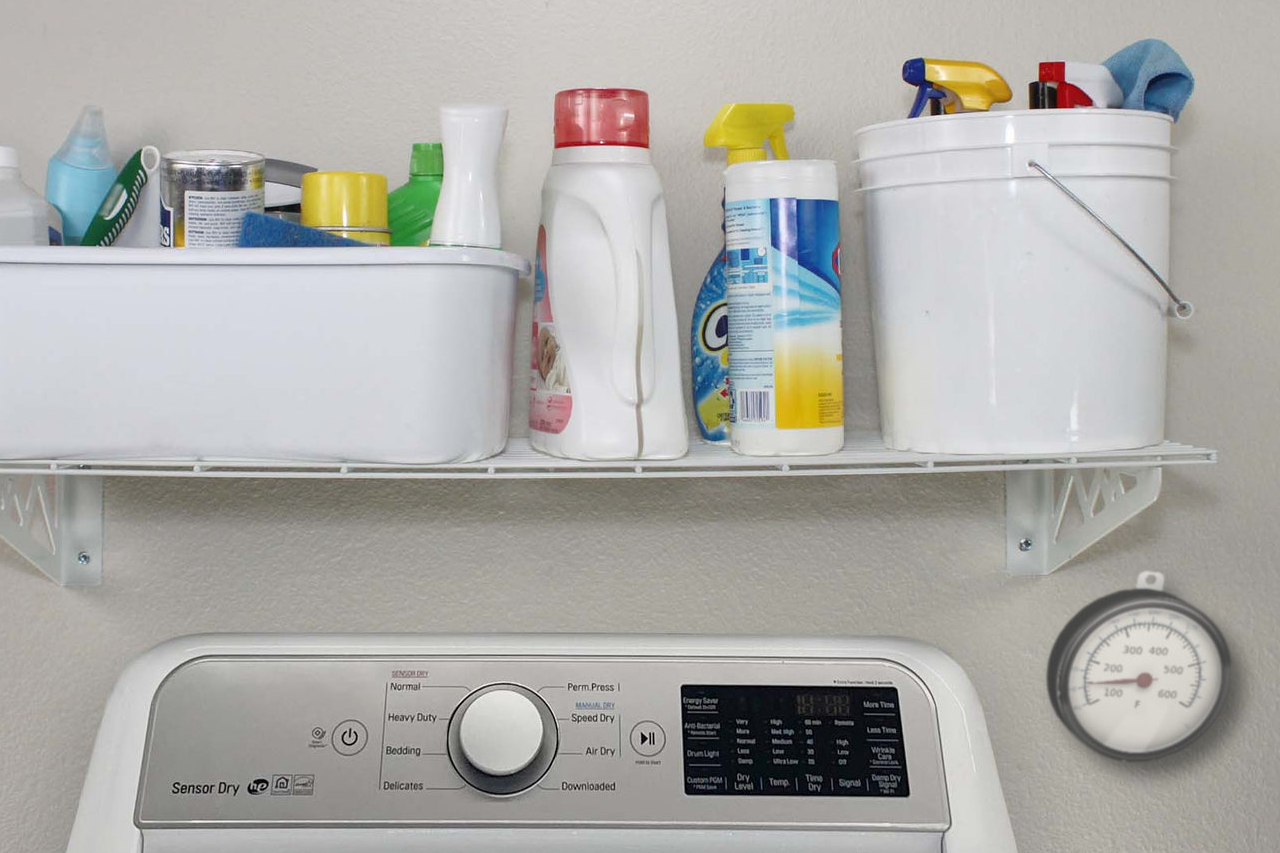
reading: °F 150
